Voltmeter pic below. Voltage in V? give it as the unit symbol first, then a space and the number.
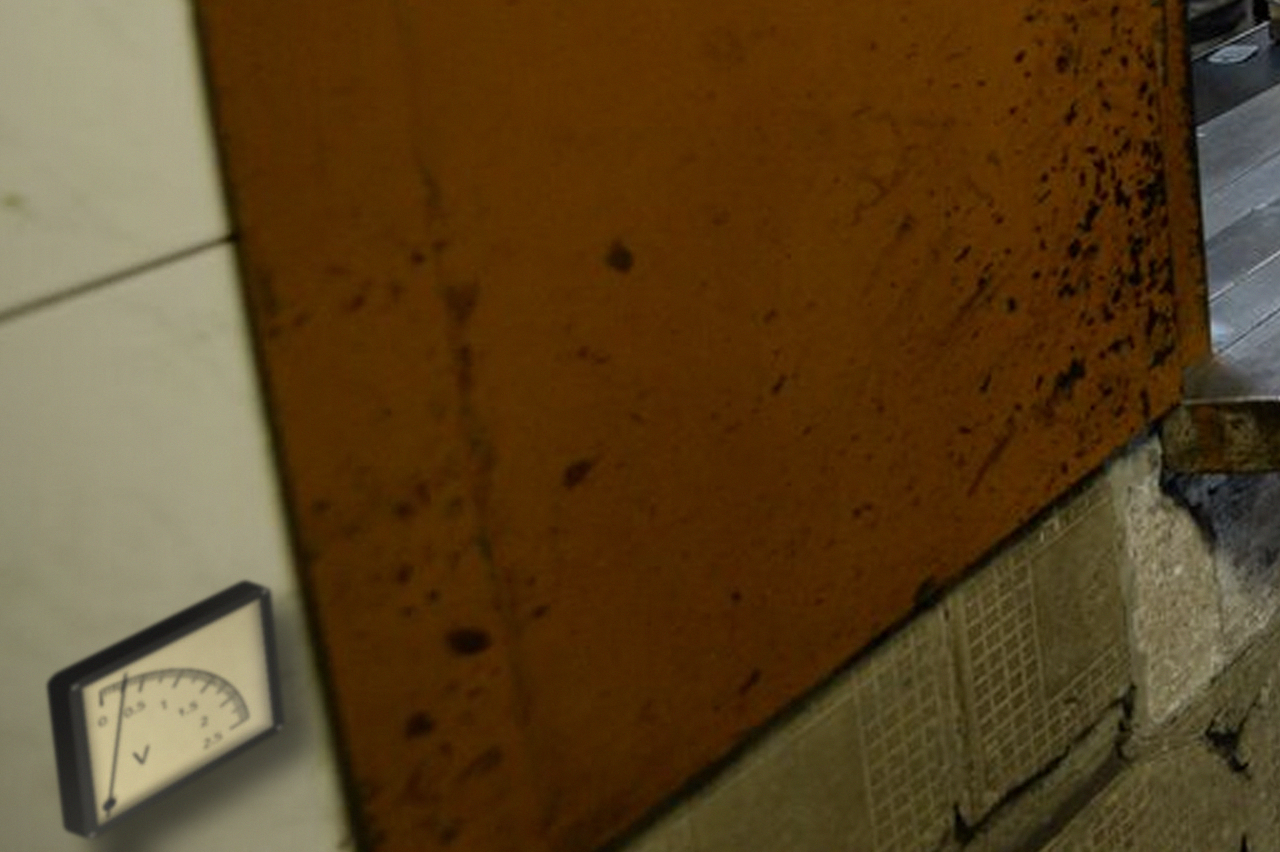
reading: V 0.25
